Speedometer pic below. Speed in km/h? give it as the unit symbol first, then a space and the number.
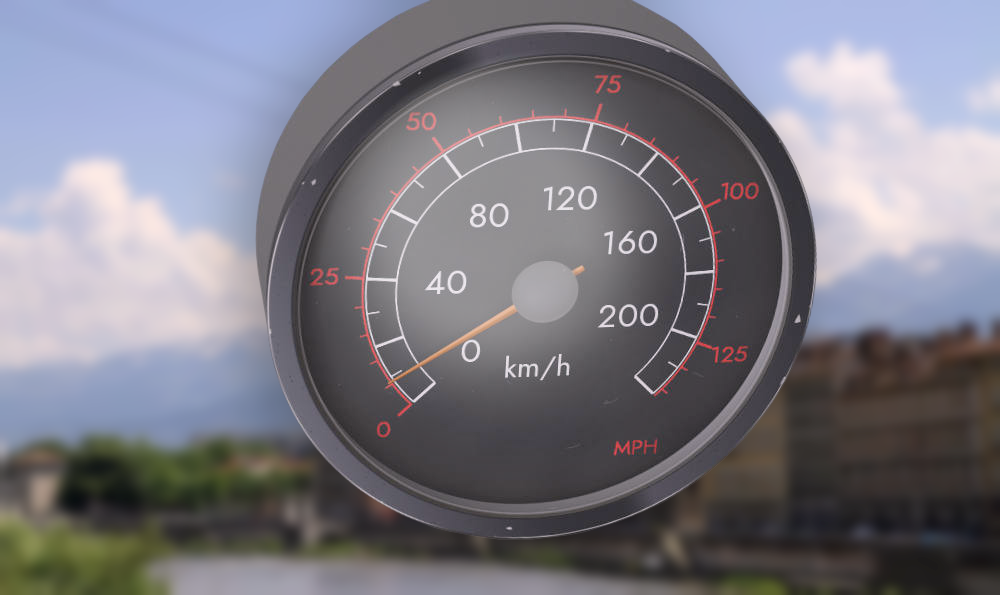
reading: km/h 10
